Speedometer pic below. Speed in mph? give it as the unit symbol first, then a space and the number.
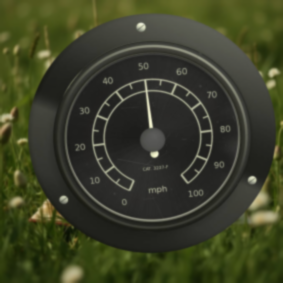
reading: mph 50
